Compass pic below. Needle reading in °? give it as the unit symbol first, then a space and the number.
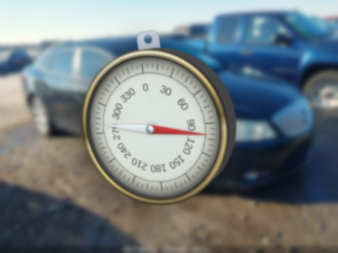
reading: ° 100
